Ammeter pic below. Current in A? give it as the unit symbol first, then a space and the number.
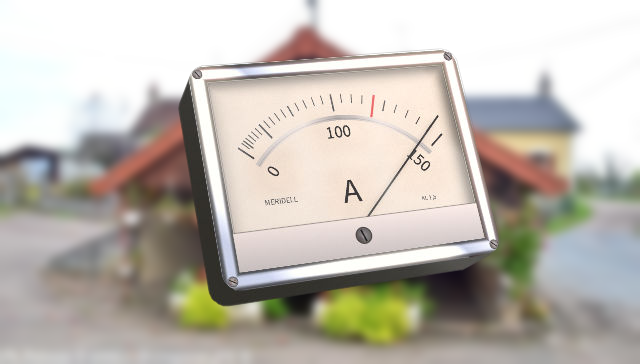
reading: A 145
